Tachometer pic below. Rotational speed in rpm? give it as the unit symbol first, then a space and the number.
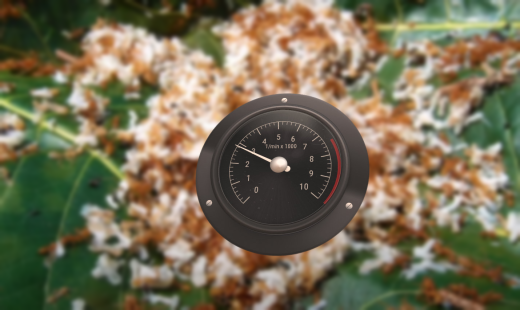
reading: rpm 2800
